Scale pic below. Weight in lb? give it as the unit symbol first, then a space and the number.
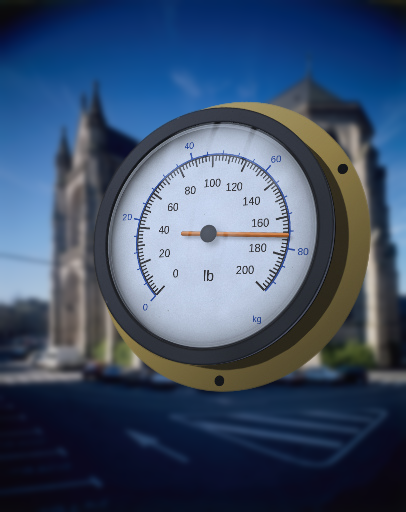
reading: lb 170
